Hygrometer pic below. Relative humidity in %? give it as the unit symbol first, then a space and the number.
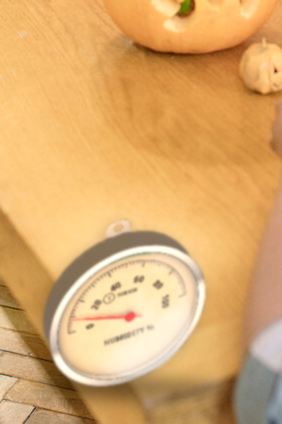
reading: % 10
